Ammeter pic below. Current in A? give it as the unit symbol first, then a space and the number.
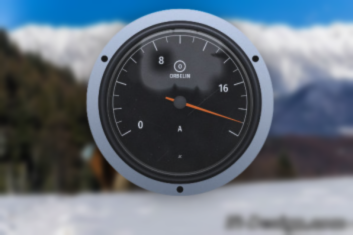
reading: A 19
